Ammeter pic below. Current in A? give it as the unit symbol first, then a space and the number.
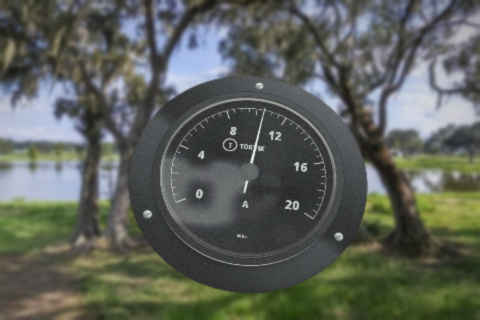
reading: A 10.5
